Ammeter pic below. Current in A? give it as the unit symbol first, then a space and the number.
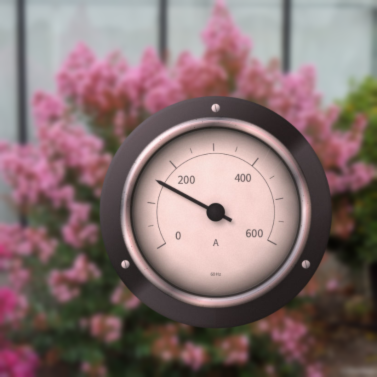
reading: A 150
